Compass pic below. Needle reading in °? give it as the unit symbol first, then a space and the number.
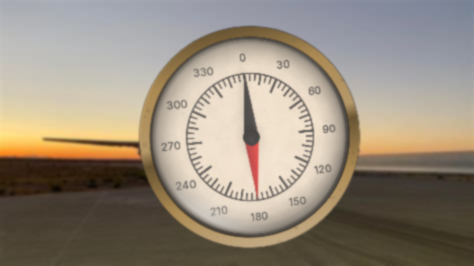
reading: ° 180
